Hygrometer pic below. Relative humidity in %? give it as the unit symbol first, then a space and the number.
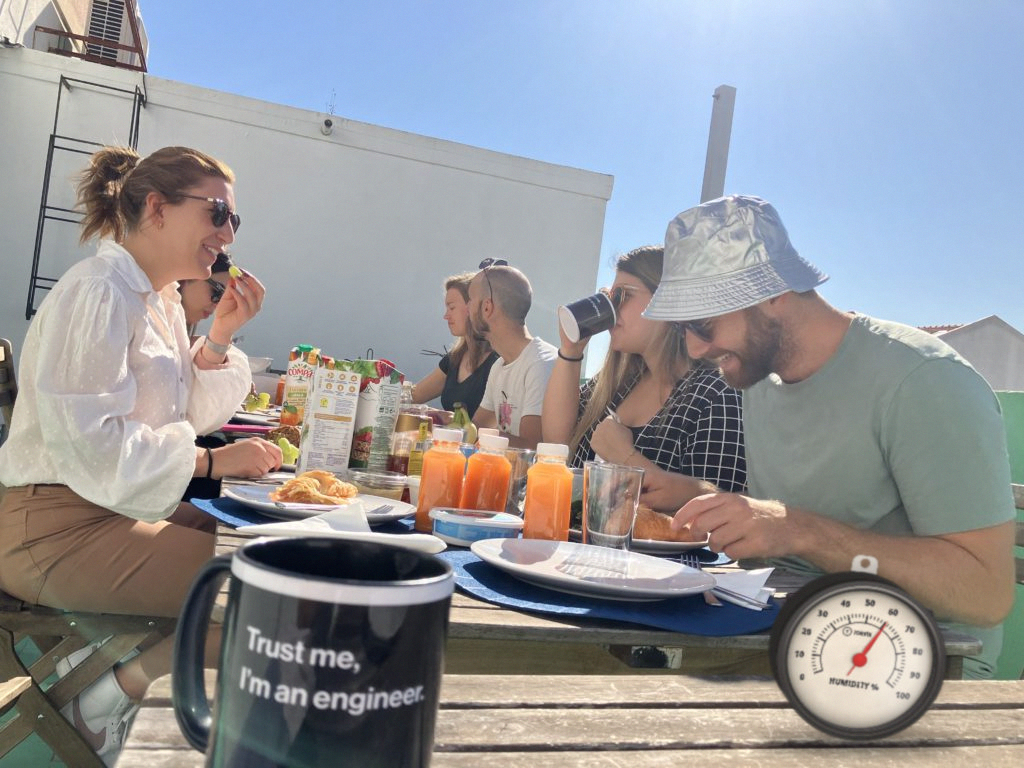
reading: % 60
